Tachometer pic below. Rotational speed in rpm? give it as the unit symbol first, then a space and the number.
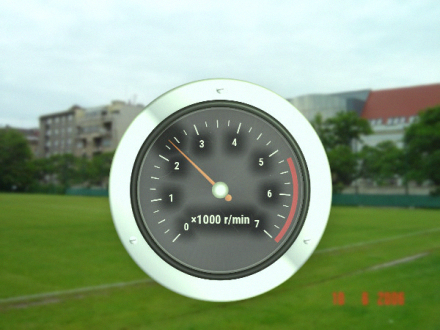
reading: rpm 2375
